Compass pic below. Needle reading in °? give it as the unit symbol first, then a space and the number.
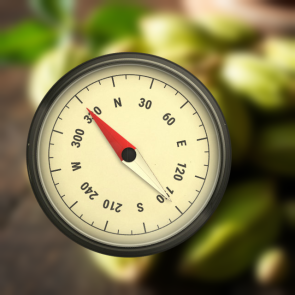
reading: ° 330
